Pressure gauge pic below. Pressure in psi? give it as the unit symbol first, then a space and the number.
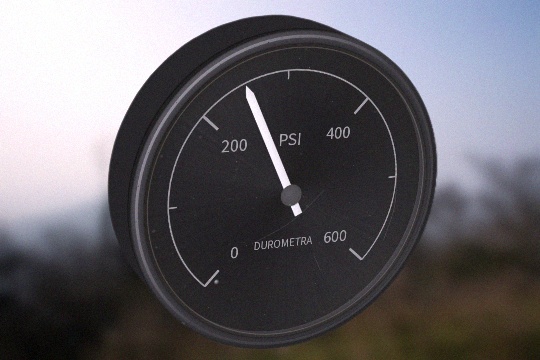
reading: psi 250
